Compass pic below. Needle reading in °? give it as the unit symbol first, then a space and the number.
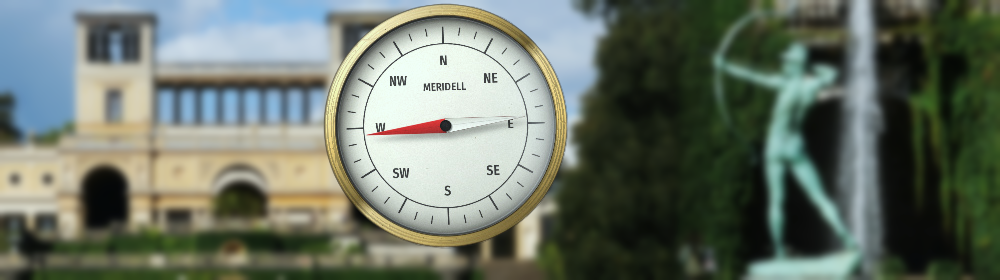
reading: ° 265
